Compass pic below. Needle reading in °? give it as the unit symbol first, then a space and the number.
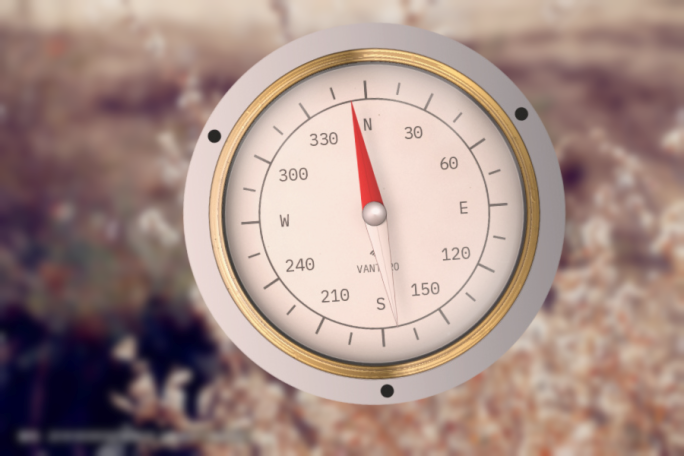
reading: ° 352.5
